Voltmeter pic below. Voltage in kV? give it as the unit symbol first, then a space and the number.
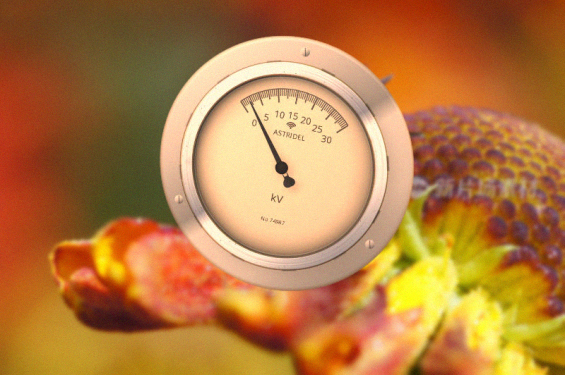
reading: kV 2.5
